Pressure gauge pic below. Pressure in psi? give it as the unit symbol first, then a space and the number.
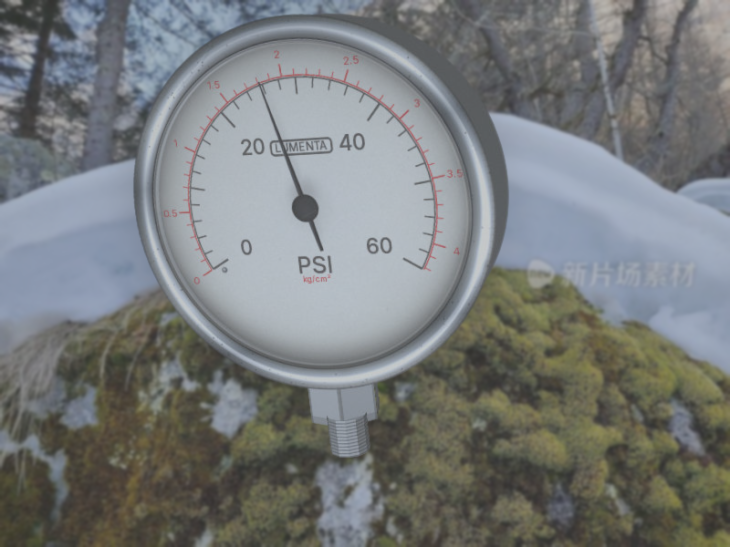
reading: psi 26
